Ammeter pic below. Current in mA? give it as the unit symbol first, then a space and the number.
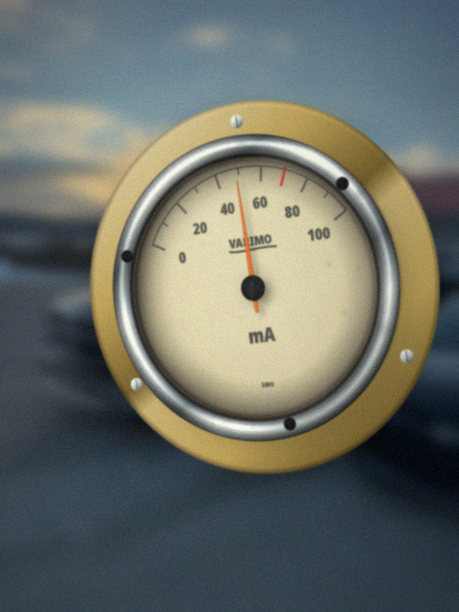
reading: mA 50
